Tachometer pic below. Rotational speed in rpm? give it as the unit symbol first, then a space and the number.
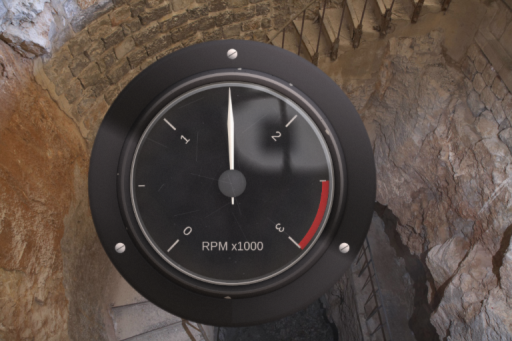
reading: rpm 1500
